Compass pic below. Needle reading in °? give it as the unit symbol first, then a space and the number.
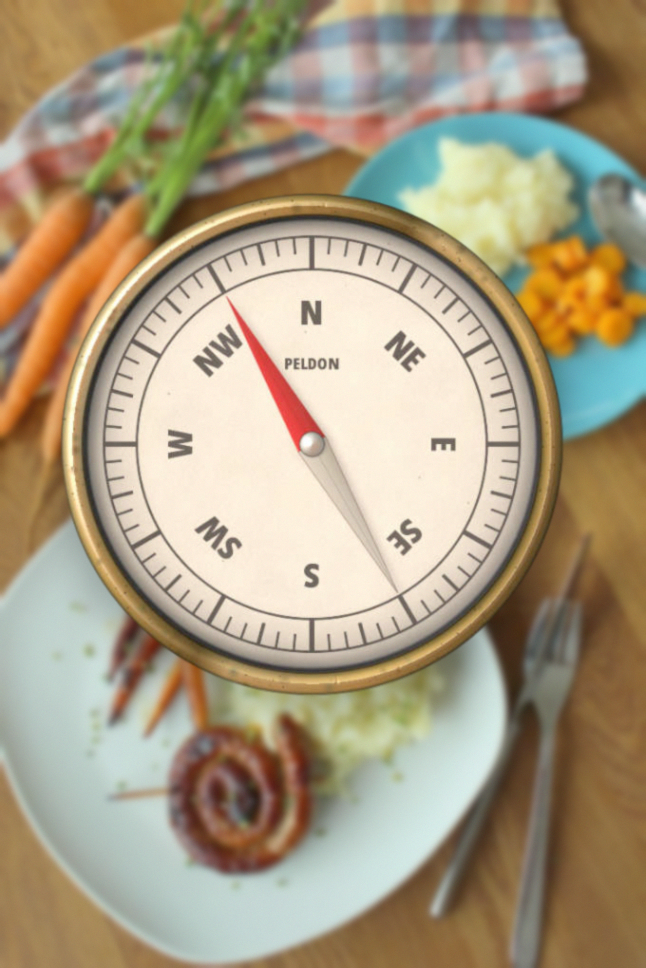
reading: ° 330
